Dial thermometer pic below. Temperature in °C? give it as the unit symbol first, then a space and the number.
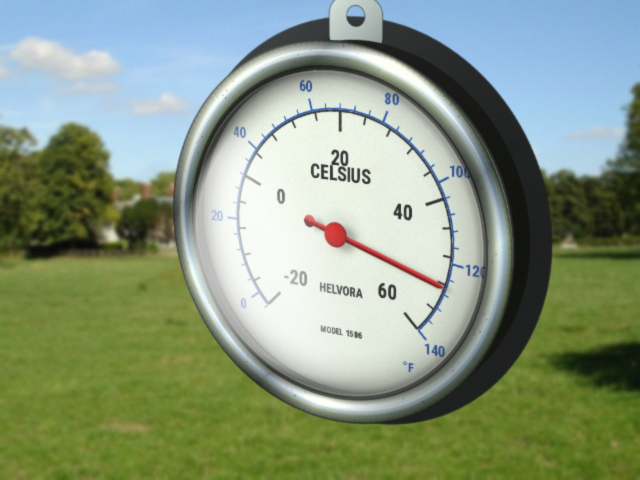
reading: °C 52
